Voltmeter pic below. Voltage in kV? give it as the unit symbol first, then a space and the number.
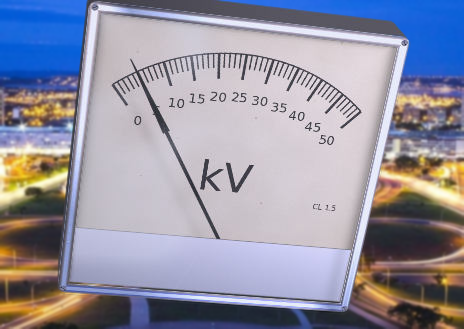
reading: kV 5
